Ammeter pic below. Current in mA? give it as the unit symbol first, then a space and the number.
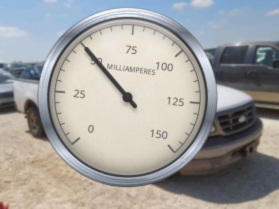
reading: mA 50
